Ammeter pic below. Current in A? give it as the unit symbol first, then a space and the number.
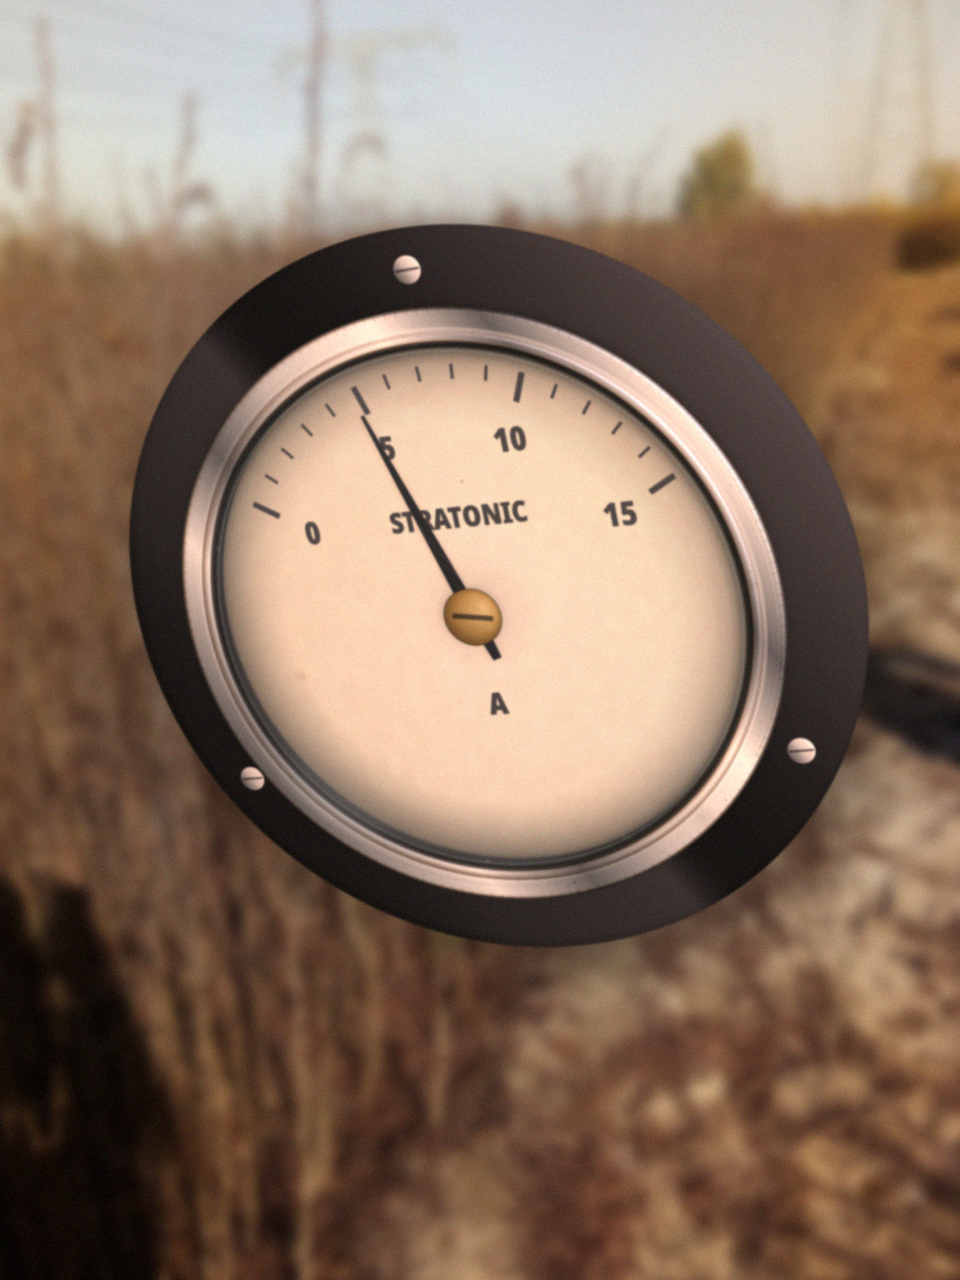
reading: A 5
